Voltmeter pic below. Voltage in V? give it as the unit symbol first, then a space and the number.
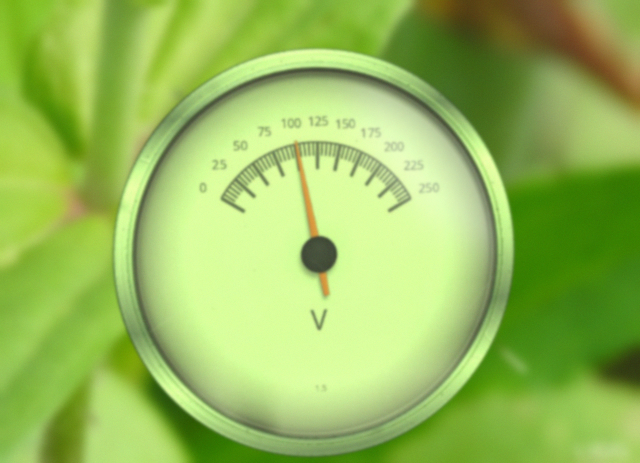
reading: V 100
